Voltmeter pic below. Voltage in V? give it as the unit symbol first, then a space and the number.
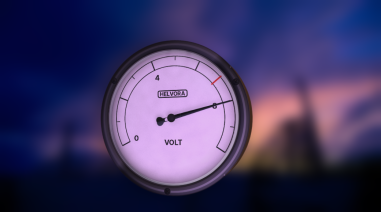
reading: V 8
